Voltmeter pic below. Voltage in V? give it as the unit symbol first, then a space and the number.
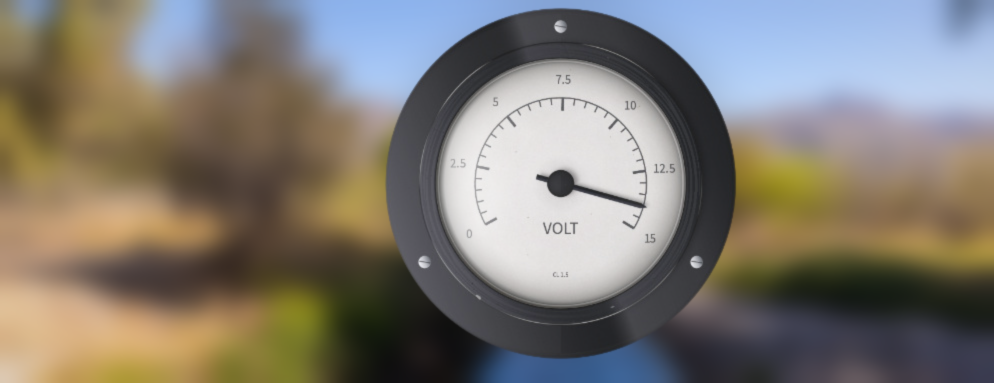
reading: V 14
